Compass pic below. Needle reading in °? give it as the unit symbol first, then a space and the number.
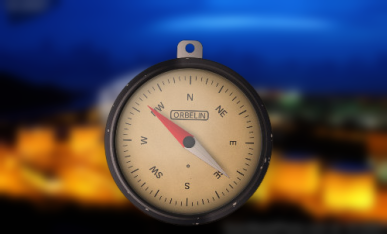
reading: ° 310
